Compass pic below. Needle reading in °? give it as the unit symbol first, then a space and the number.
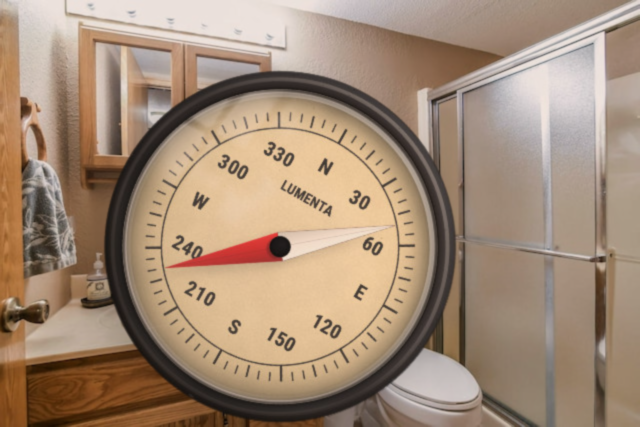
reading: ° 230
